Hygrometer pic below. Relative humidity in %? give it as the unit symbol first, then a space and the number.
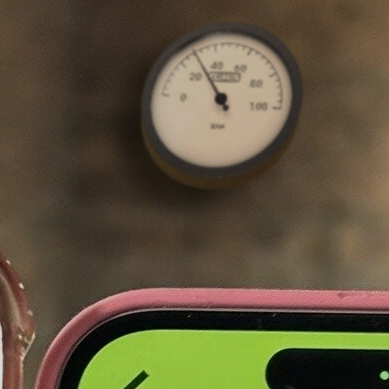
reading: % 28
